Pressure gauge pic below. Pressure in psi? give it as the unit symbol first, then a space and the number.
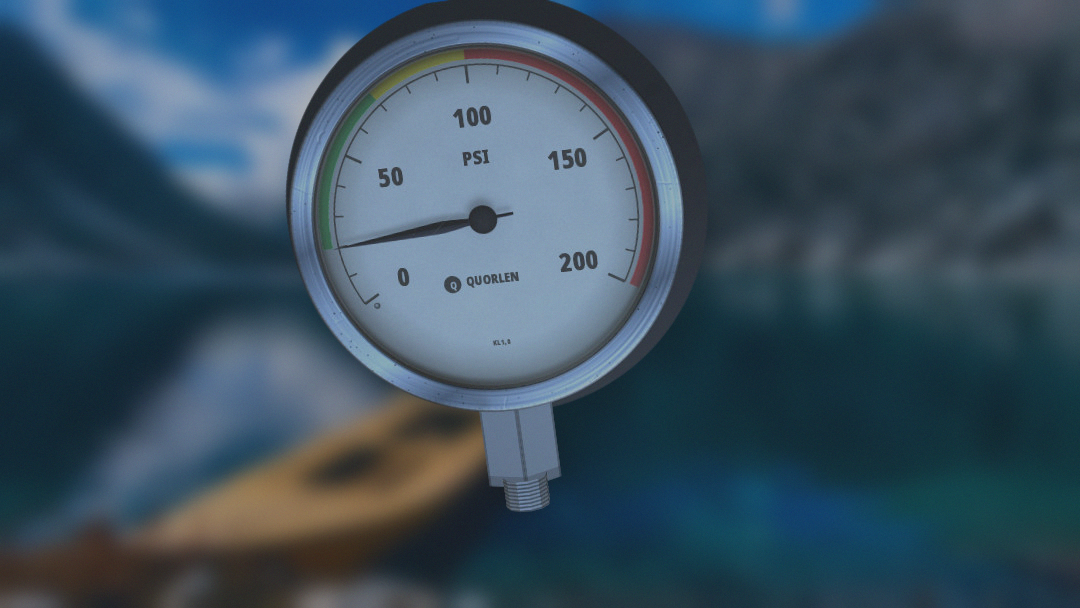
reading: psi 20
